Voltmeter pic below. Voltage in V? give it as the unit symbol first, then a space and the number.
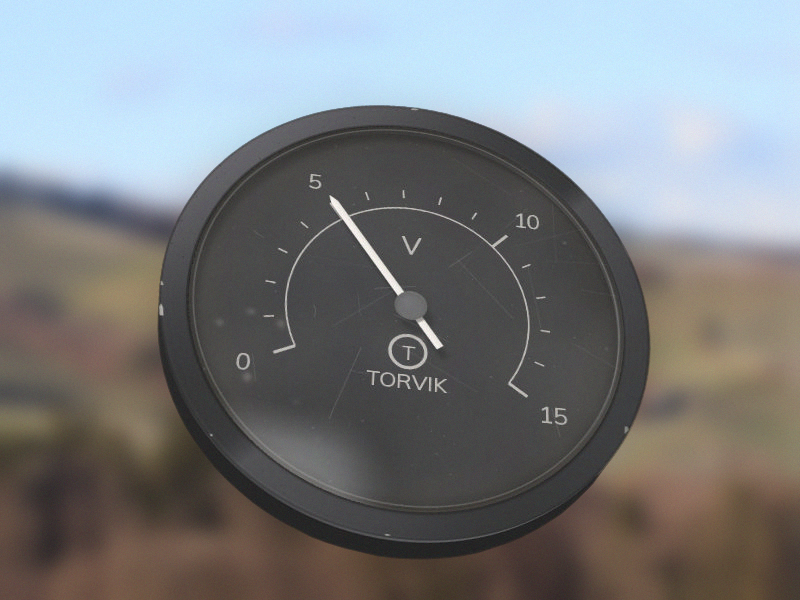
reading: V 5
